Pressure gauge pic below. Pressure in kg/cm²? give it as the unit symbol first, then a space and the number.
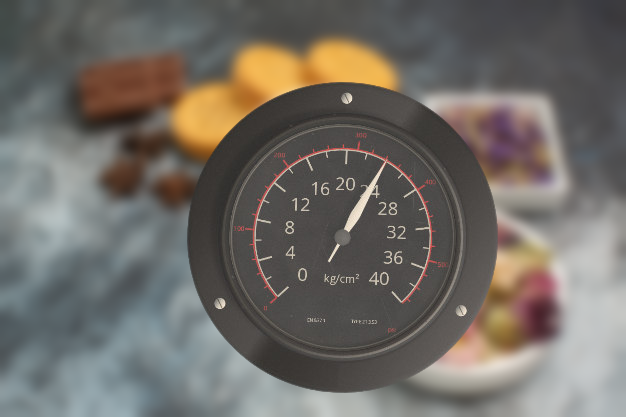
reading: kg/cm² 24
